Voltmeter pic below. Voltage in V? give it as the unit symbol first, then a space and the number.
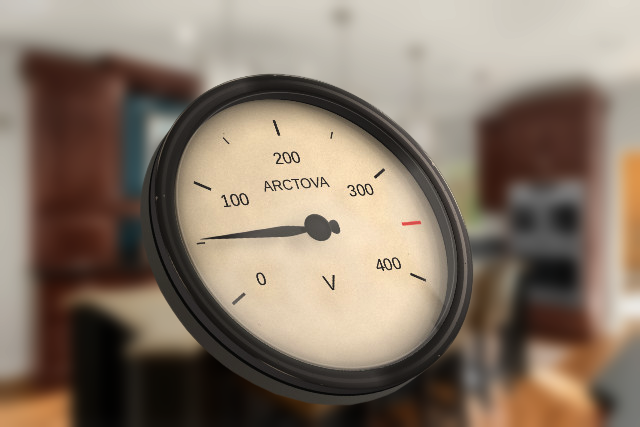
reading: V 50
